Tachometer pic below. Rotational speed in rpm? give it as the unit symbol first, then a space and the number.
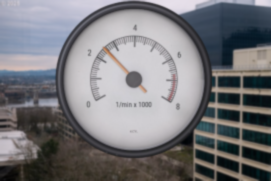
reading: rpm 2500
